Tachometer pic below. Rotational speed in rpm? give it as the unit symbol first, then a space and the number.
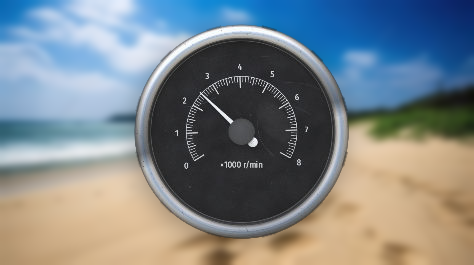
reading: rpm 2500
